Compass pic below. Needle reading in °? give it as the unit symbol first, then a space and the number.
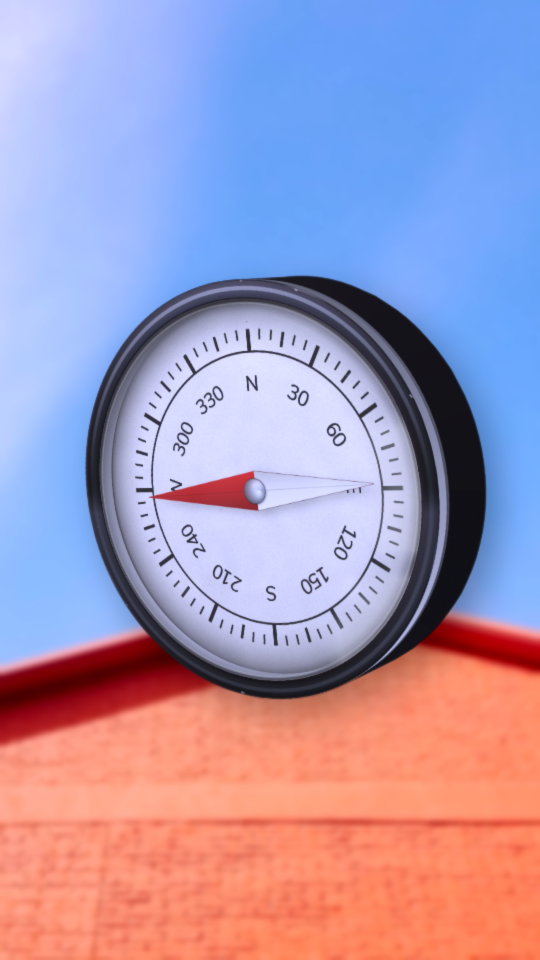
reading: ° 267.5
